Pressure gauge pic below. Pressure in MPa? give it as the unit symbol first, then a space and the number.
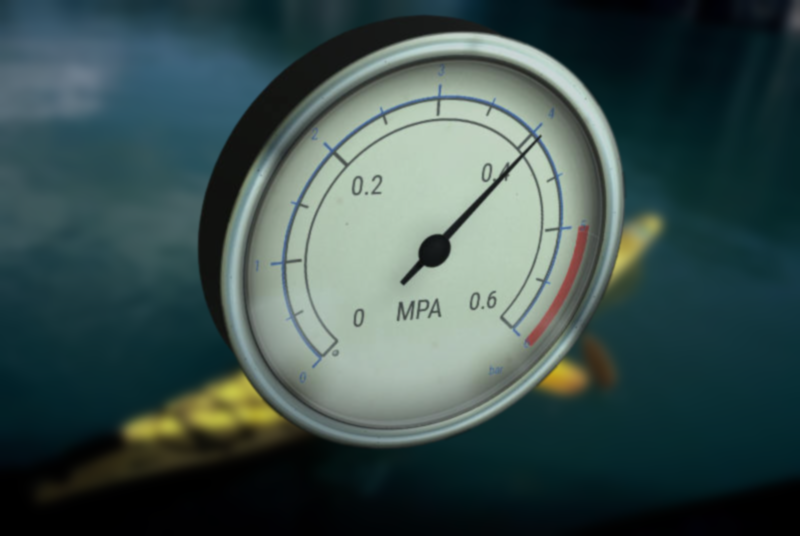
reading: MPa 0.4
